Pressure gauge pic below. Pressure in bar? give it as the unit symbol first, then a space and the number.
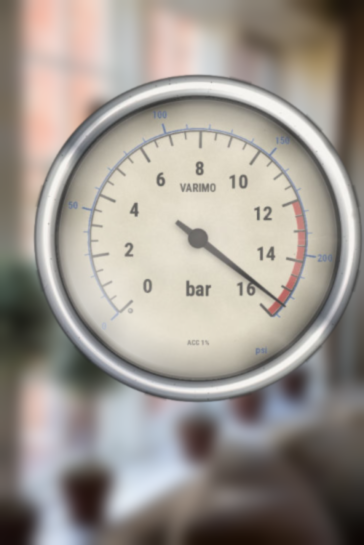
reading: bar 15.5
